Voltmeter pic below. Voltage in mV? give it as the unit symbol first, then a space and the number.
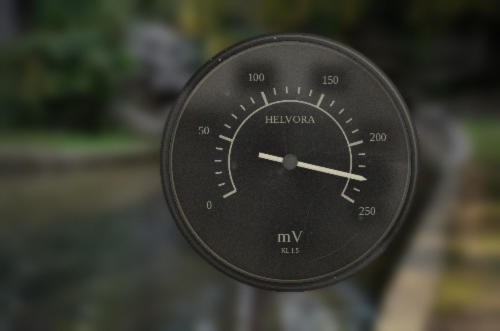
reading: mV 230
